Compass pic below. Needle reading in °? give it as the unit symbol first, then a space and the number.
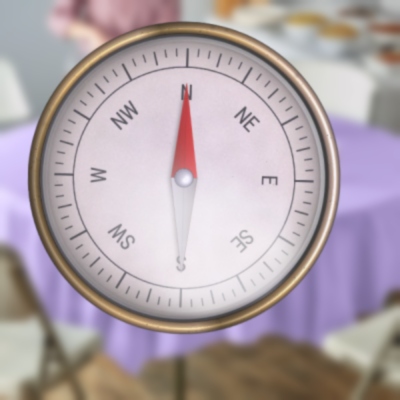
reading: ° 0
